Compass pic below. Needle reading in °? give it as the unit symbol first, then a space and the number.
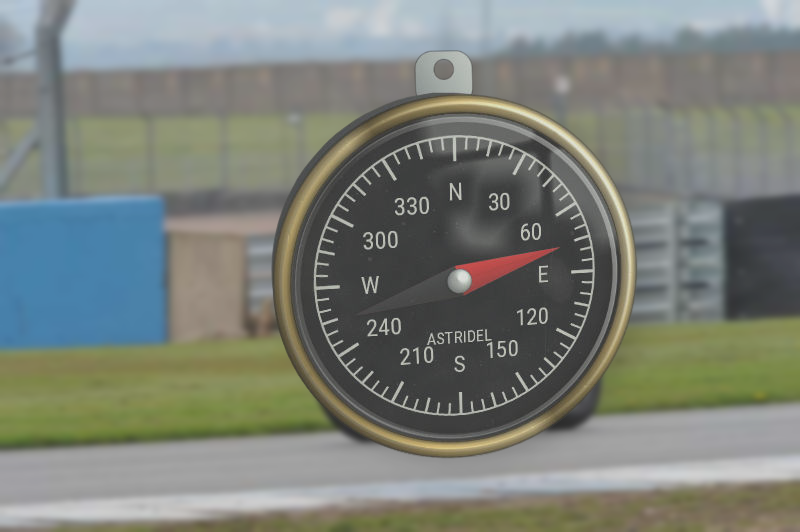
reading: ° 75
